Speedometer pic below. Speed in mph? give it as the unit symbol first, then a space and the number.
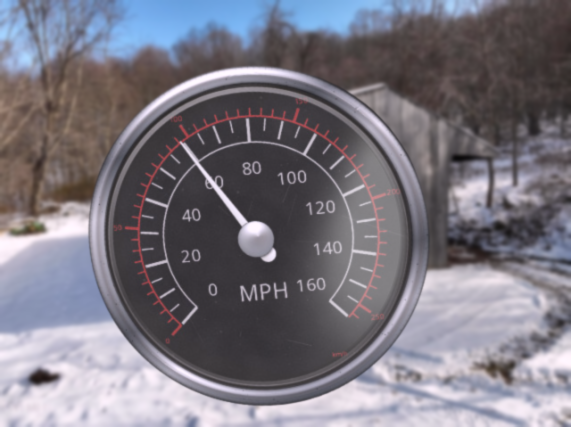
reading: mph 60
